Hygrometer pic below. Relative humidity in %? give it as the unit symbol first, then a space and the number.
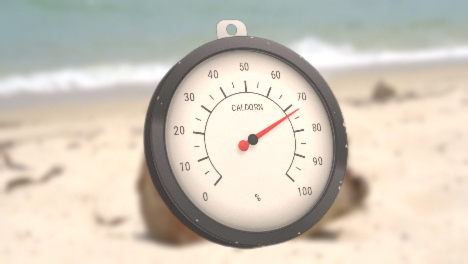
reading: % 72.5
